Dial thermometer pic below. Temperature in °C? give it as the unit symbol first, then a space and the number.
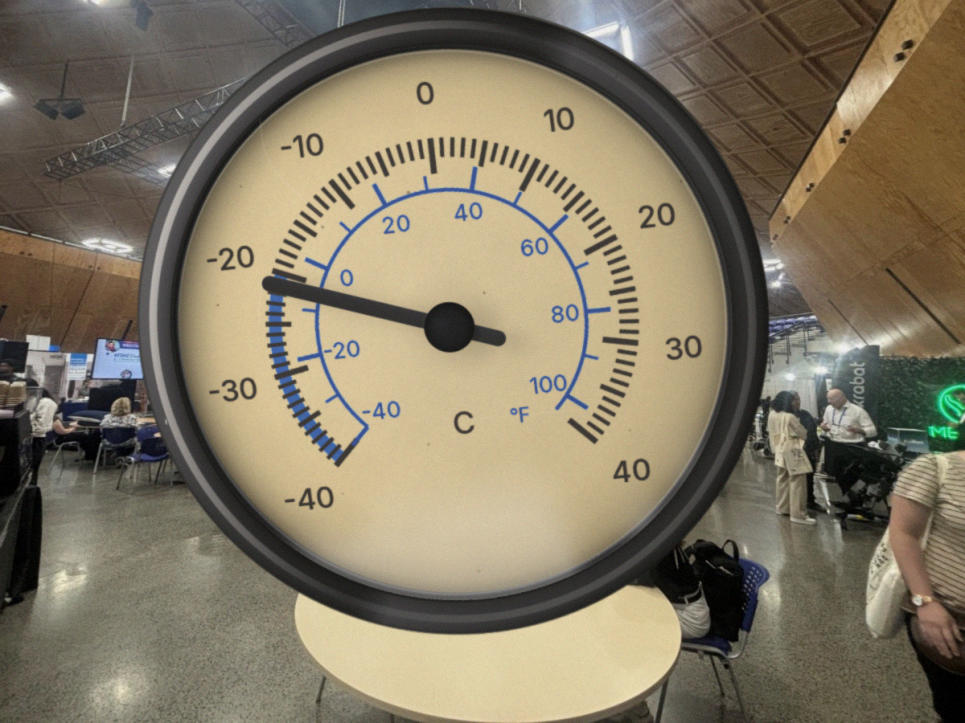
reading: °C -21
